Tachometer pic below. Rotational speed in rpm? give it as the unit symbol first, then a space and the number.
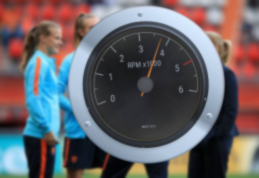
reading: rpm 3750
